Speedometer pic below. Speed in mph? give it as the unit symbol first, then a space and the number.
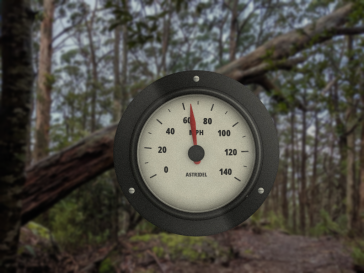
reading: mph 65
